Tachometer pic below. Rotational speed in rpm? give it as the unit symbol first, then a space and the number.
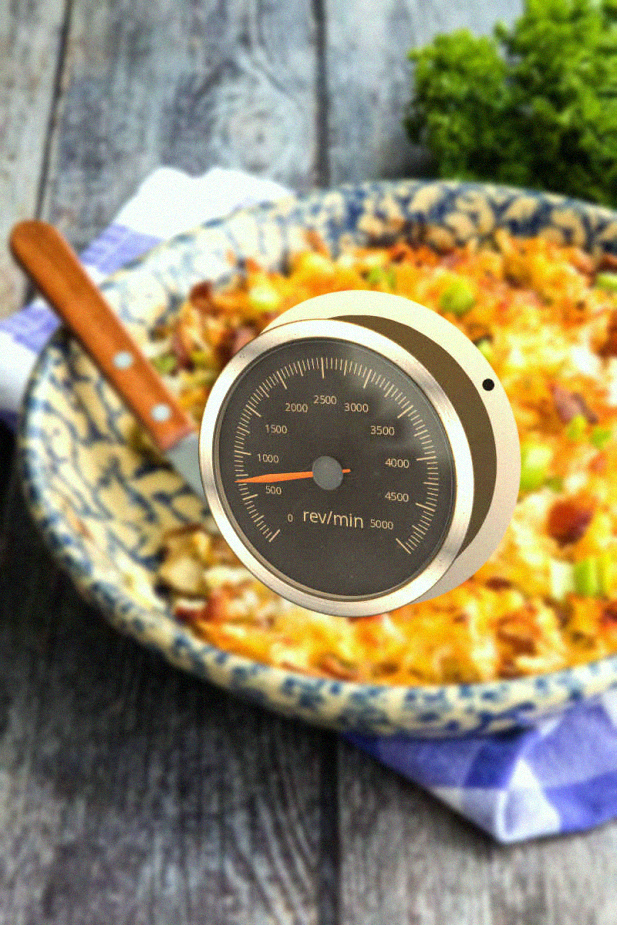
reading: rpm 700
